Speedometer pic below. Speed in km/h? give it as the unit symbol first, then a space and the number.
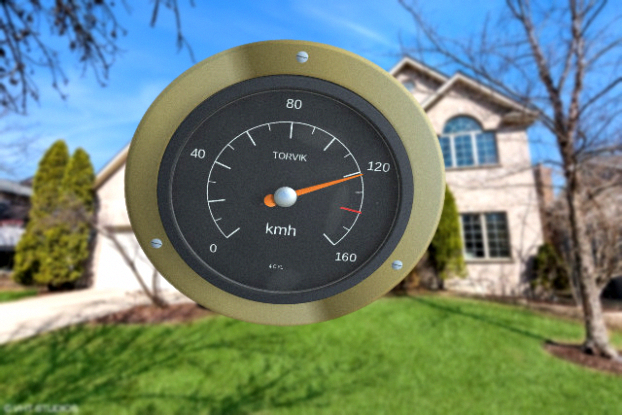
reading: km/h 120
